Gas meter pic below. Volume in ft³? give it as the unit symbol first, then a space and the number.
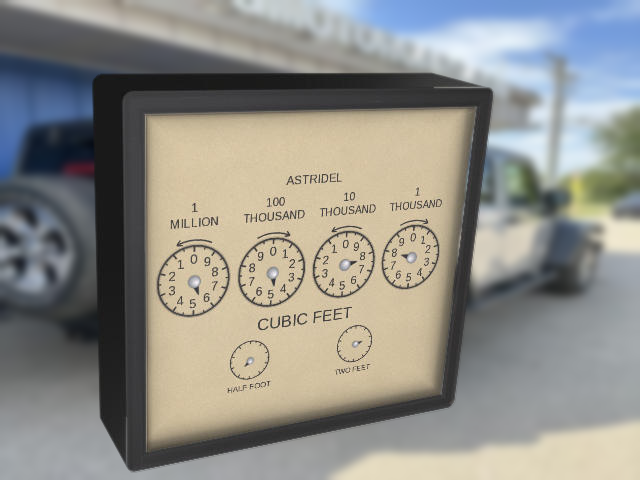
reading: ft³ 547800
